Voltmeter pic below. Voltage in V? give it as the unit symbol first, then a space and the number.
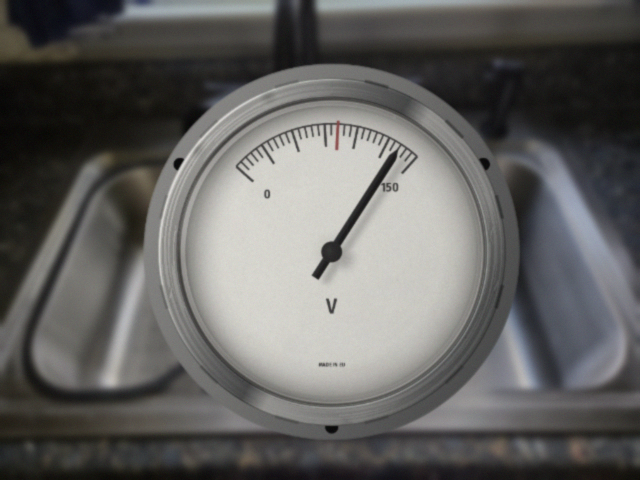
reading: V 135
